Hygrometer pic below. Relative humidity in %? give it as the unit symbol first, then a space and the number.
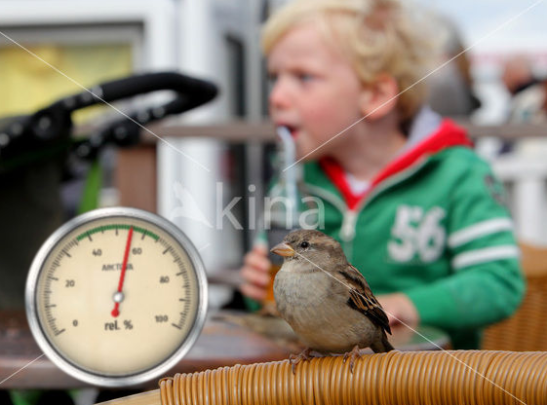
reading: % 55
